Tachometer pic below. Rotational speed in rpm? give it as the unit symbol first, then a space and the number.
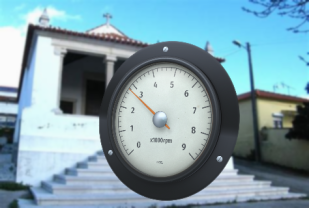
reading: rpm 2800
